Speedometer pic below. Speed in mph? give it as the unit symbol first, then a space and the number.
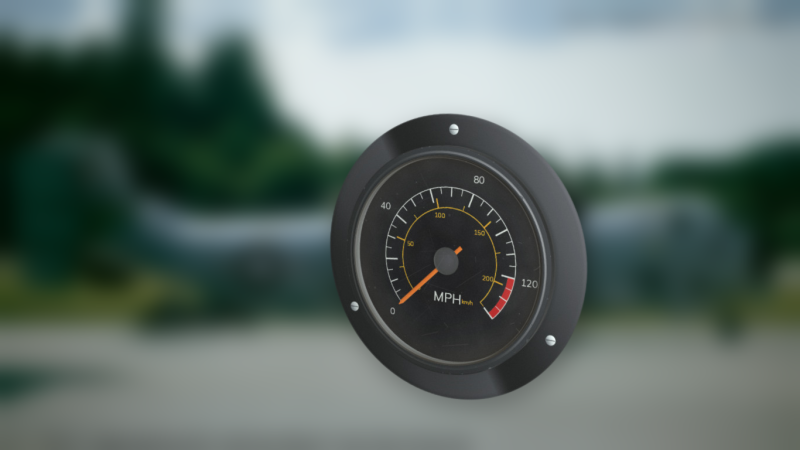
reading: mph 0
